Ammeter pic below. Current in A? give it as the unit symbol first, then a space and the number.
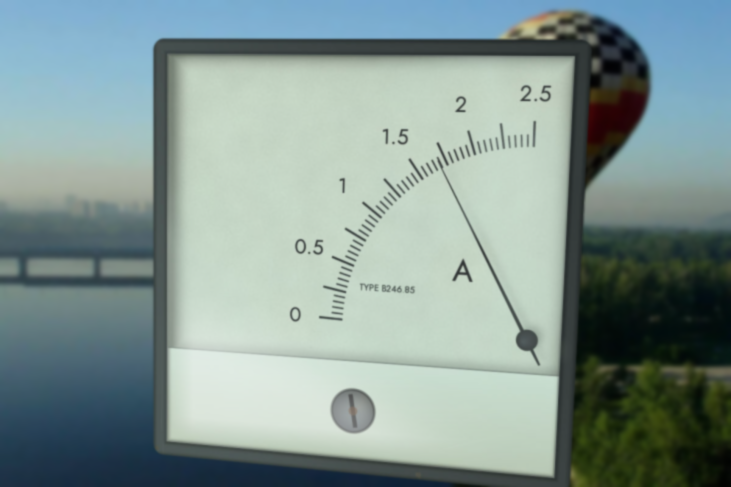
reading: A 1.7
